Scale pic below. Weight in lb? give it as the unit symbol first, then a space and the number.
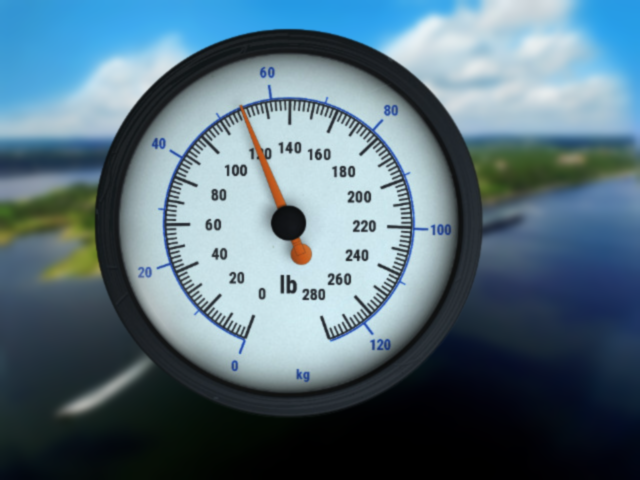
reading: lb 120
